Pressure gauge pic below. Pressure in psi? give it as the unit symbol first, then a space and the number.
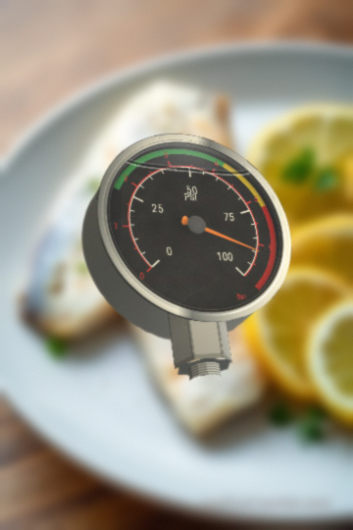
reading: psi 90
